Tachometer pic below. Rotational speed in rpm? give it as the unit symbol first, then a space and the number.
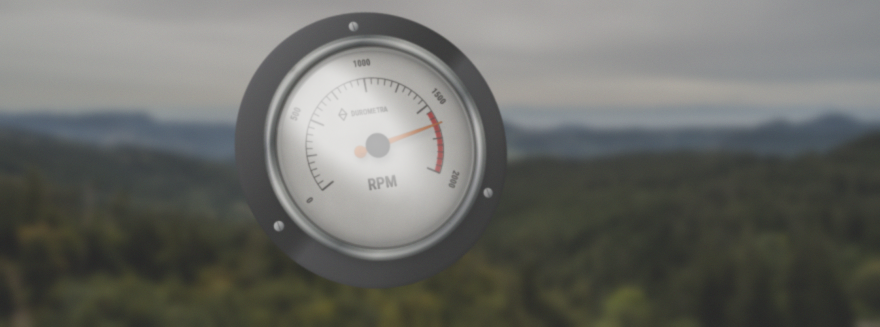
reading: rpm 1650
